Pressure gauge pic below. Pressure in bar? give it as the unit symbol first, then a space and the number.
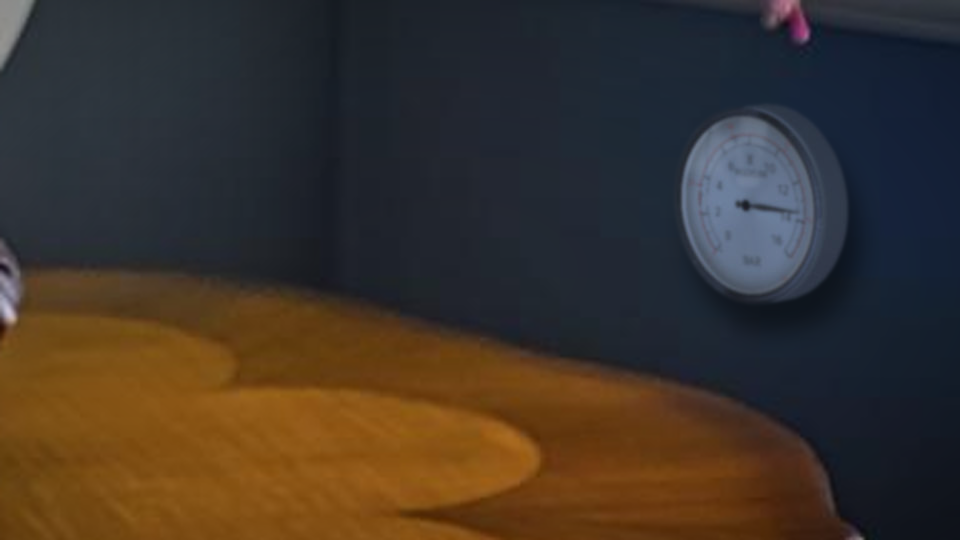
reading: bar 13.5
